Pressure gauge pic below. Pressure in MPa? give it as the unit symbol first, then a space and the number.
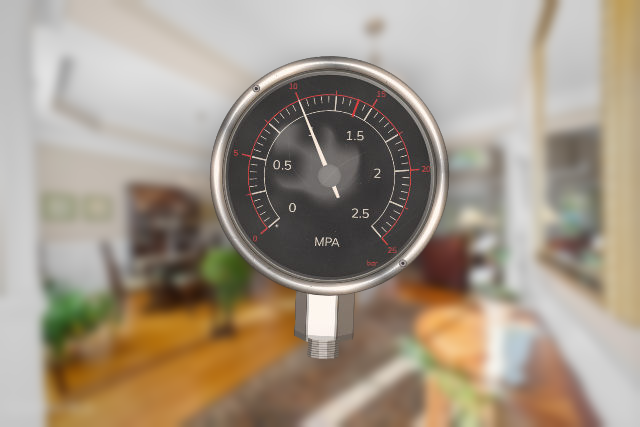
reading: MPa 1
